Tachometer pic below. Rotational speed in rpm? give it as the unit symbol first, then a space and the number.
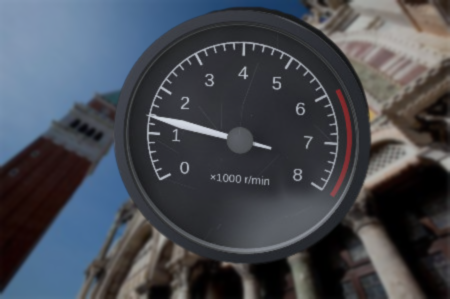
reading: rpm 1400
